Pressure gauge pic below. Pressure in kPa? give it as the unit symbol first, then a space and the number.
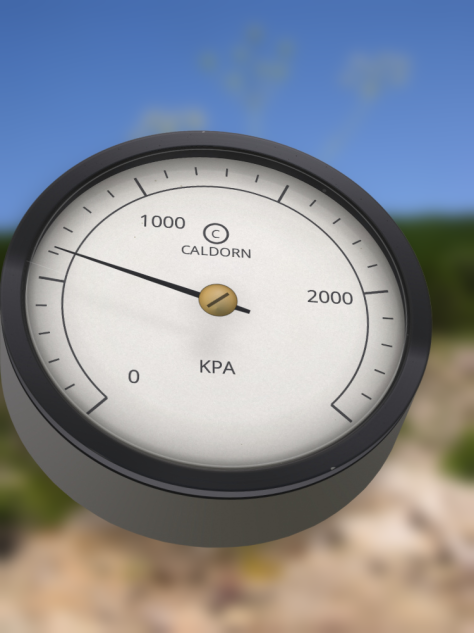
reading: kPa 600
